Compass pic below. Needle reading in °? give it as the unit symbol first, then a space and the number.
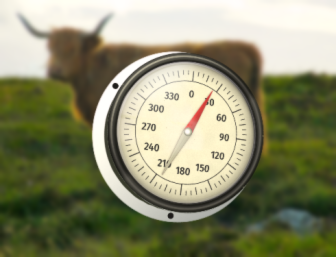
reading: ° 25
